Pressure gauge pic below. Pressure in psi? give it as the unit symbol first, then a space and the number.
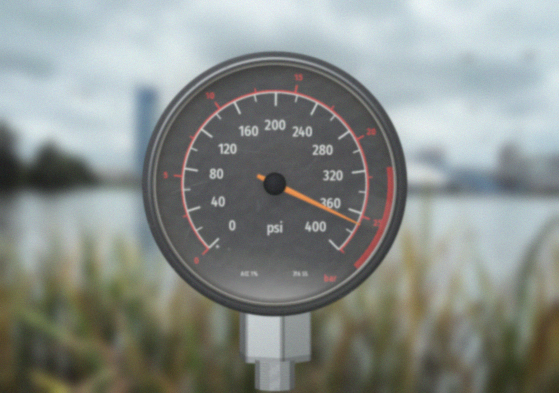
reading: psi 370
